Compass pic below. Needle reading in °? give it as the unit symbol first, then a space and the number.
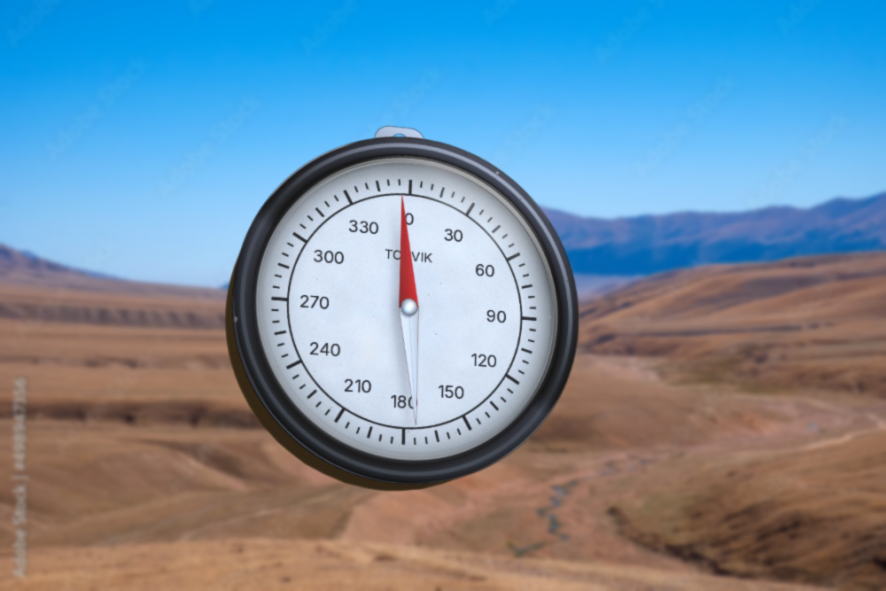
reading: ° 355
